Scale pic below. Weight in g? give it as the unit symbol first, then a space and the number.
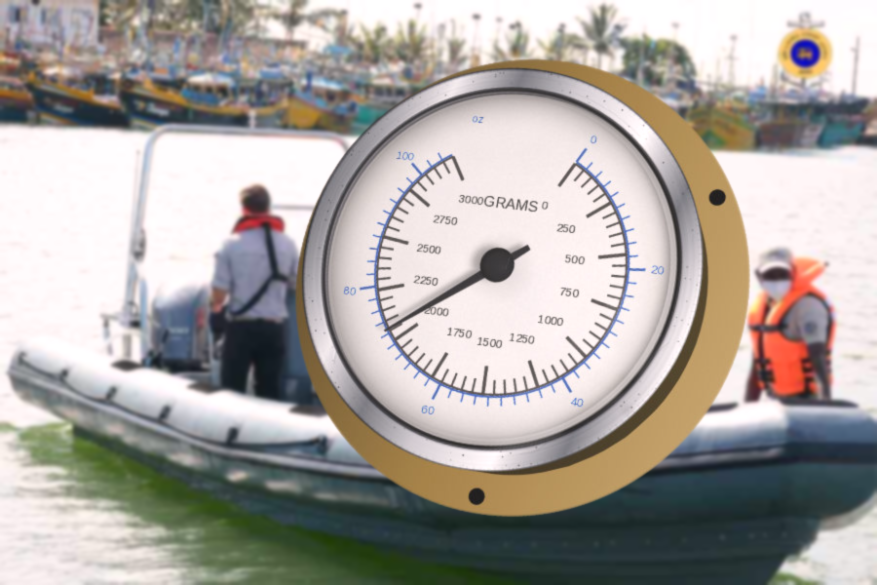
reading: g 2050
